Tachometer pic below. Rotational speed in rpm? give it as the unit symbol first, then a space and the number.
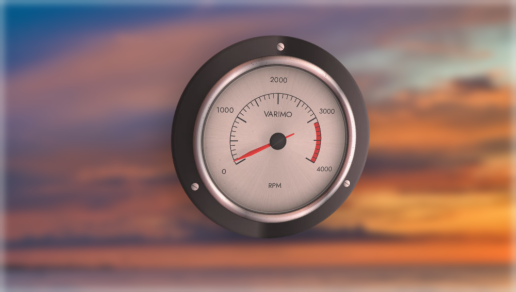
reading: rpm 100
